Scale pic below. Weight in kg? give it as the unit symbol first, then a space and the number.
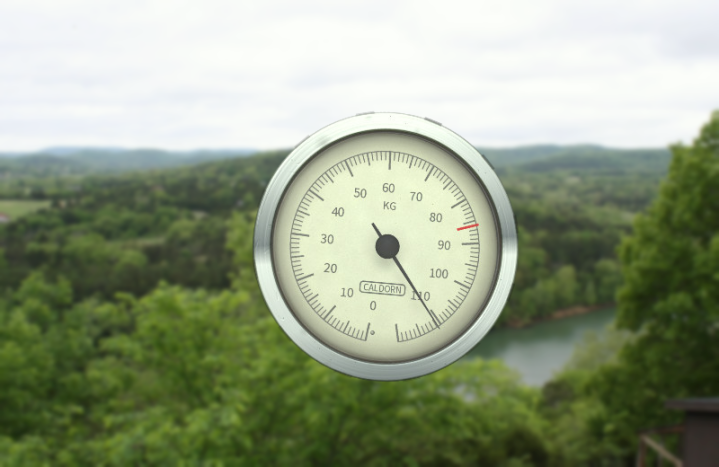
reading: kg 111
